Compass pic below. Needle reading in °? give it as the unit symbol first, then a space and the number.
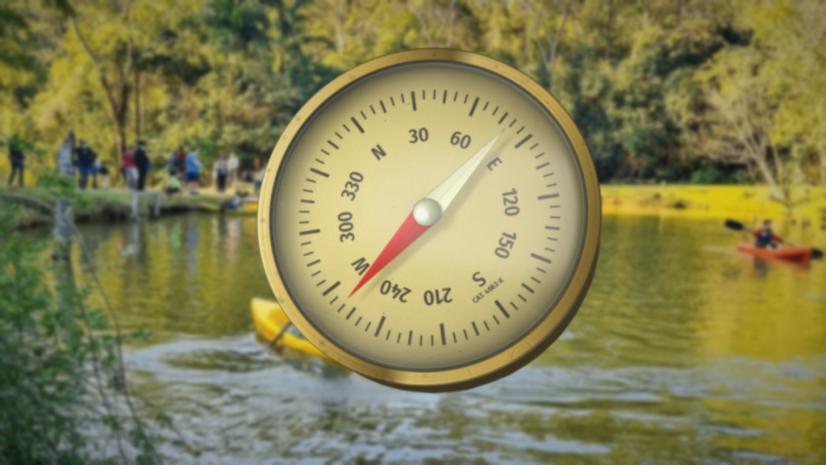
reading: ° 260
